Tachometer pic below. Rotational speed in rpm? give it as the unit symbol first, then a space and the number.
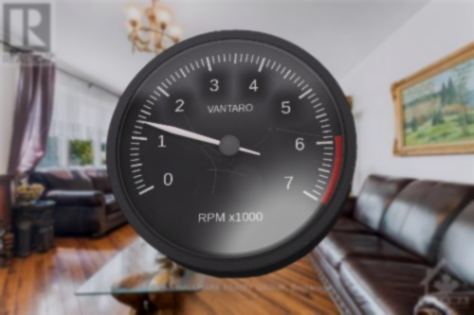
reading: rpm 1300
